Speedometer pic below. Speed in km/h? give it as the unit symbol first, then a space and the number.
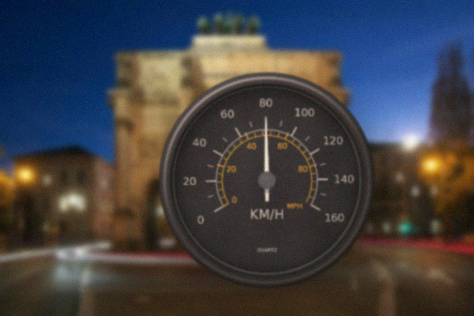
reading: km/h 80
